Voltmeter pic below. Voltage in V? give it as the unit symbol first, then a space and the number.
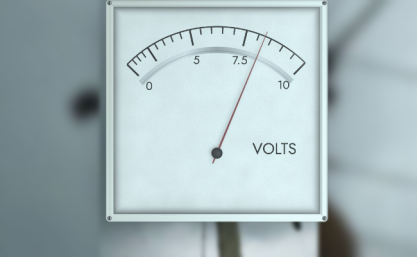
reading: V 8.25
